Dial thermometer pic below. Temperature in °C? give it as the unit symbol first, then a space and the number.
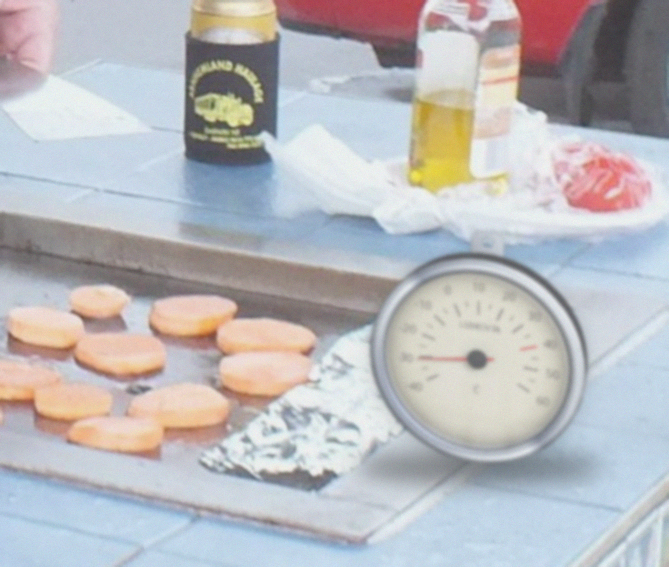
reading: °C -30
